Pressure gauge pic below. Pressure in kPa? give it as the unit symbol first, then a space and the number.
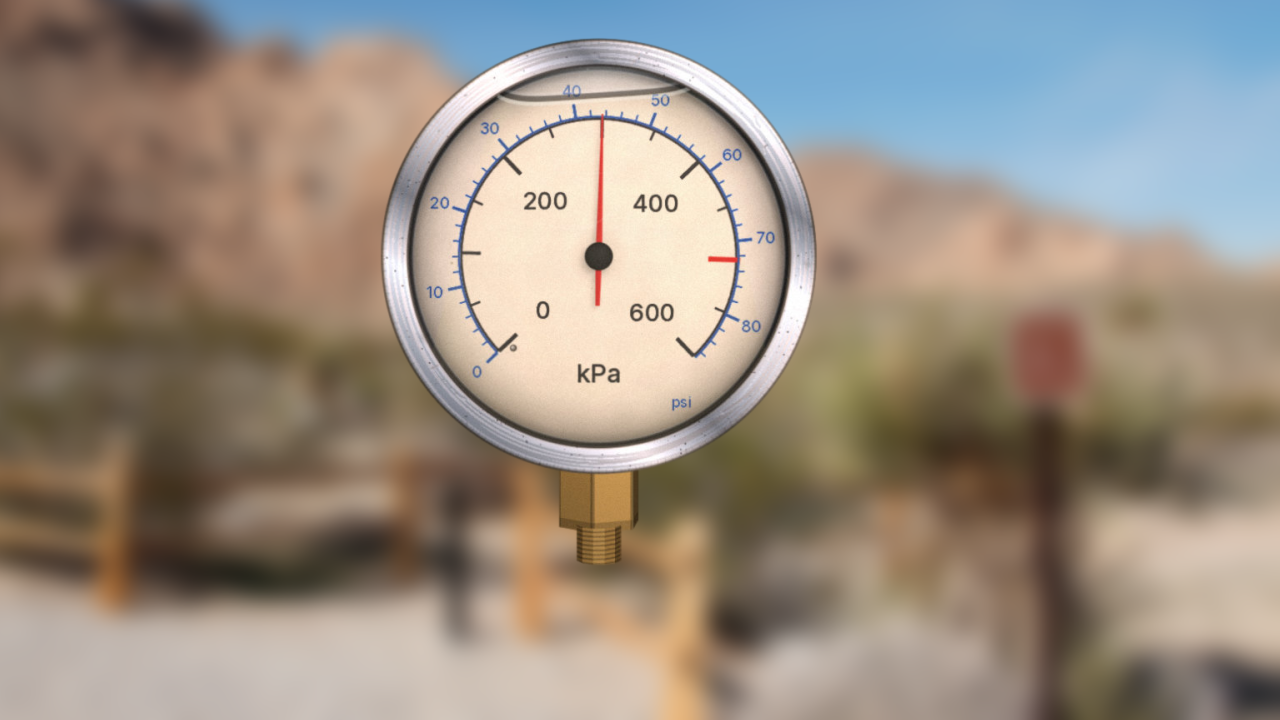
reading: kPa 300
